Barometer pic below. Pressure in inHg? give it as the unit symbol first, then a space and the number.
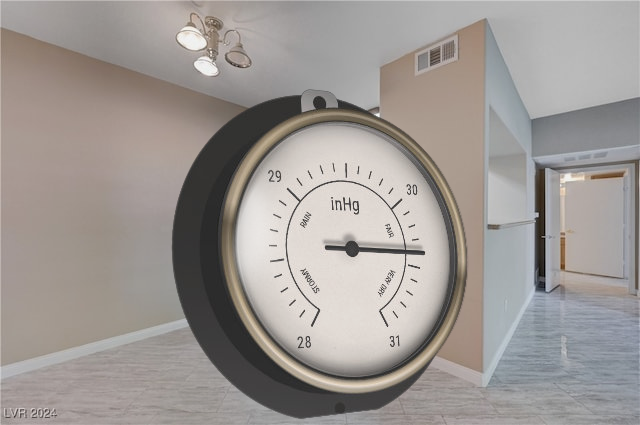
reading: inHg 30.4
